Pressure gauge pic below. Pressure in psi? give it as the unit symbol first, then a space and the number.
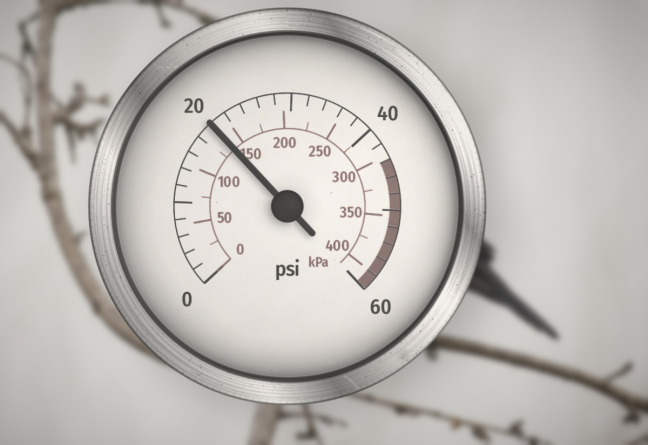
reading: psi 20
